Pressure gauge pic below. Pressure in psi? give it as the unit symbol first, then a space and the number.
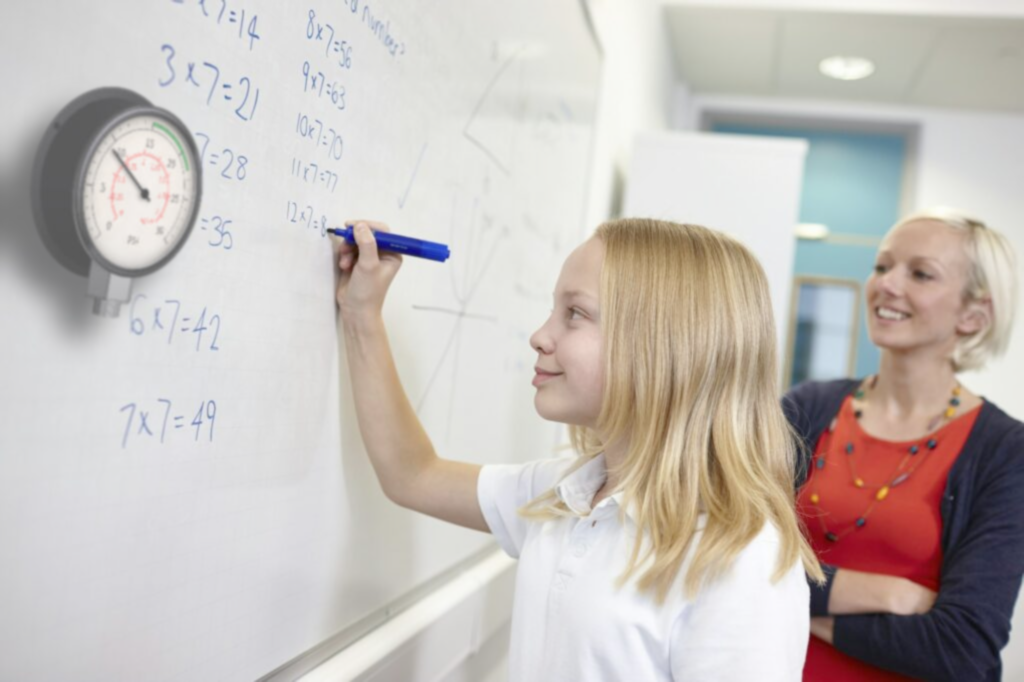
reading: psi 9
